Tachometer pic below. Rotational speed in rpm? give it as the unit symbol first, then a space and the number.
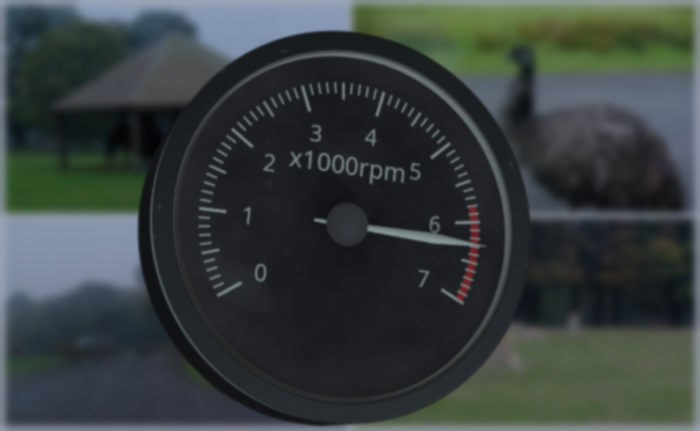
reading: rpm 6300
